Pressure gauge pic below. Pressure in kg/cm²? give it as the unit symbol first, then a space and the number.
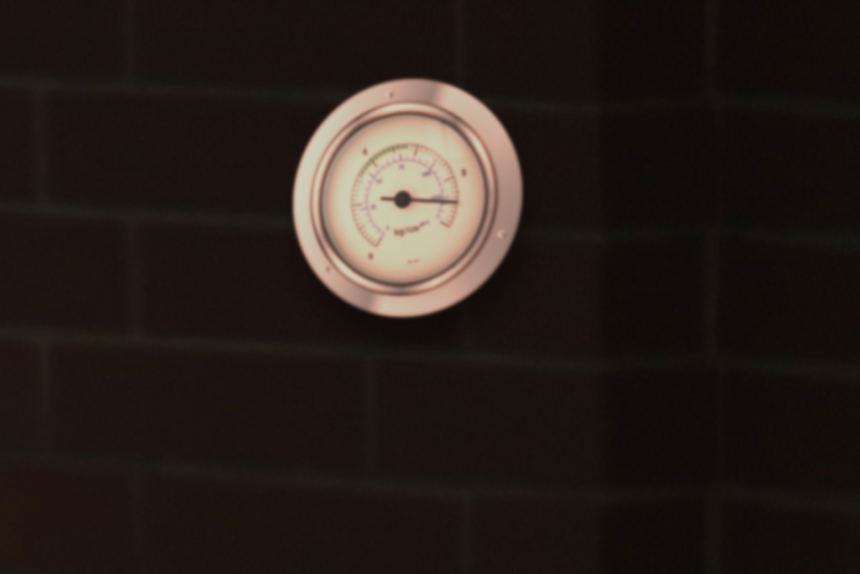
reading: kg/cm² 9
